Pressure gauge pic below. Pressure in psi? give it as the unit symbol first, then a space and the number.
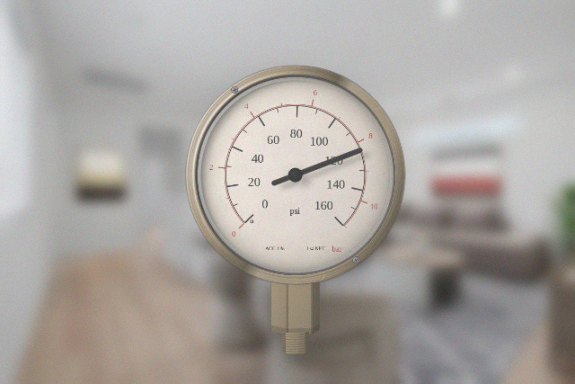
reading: psi 120
